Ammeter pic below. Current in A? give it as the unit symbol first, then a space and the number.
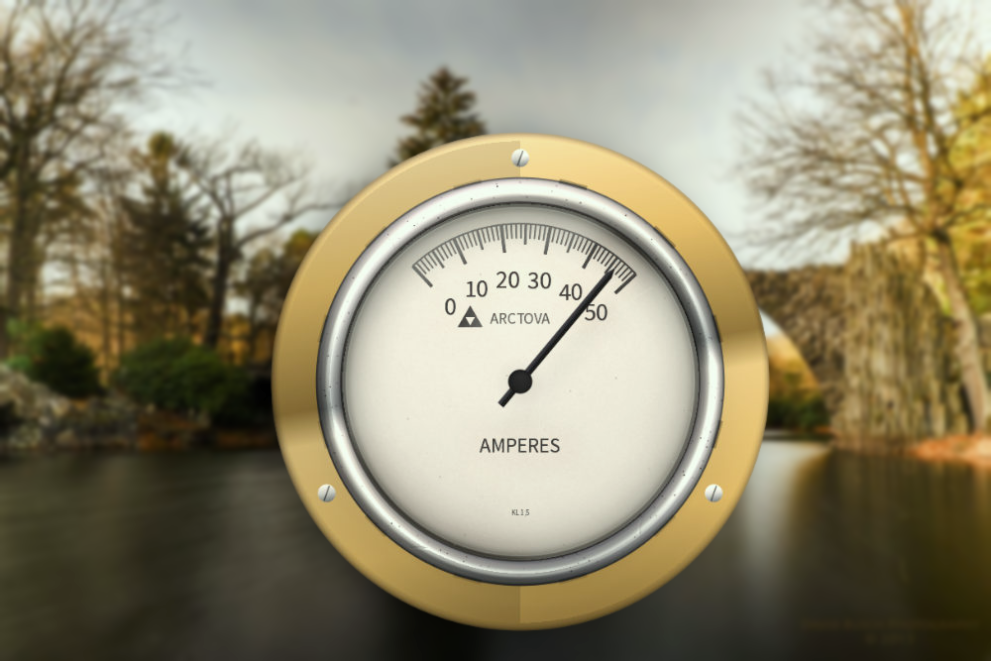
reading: A 46
